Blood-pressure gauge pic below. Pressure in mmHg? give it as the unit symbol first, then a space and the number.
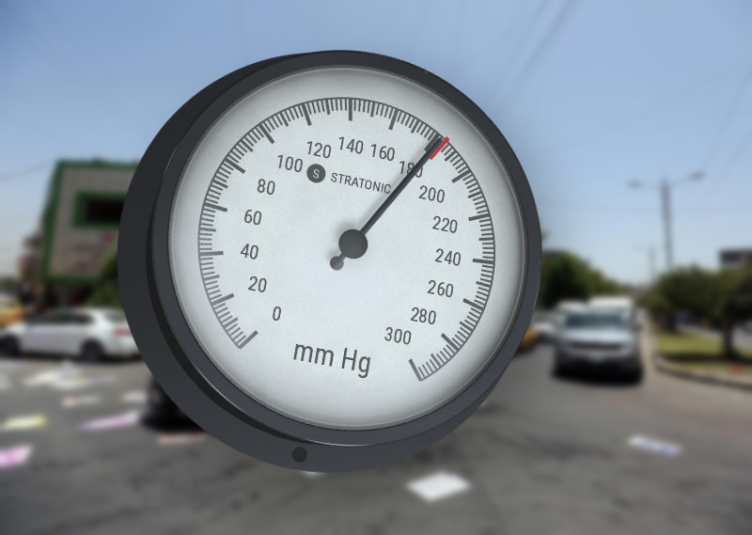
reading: mmHg 182
